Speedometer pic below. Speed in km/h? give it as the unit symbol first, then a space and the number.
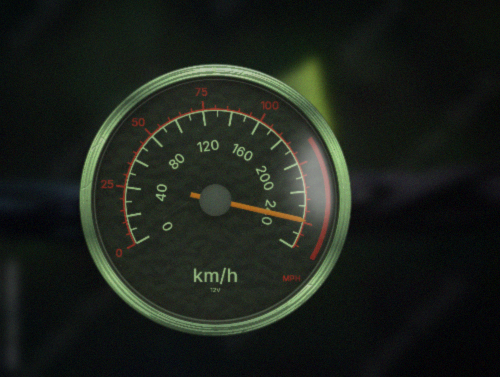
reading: km/h 240
